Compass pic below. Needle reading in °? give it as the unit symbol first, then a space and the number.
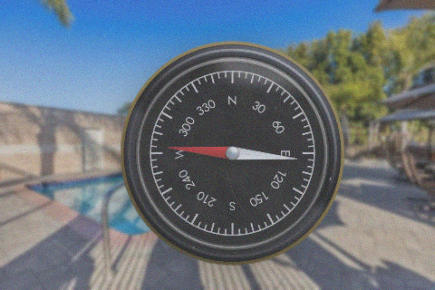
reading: ° 275
